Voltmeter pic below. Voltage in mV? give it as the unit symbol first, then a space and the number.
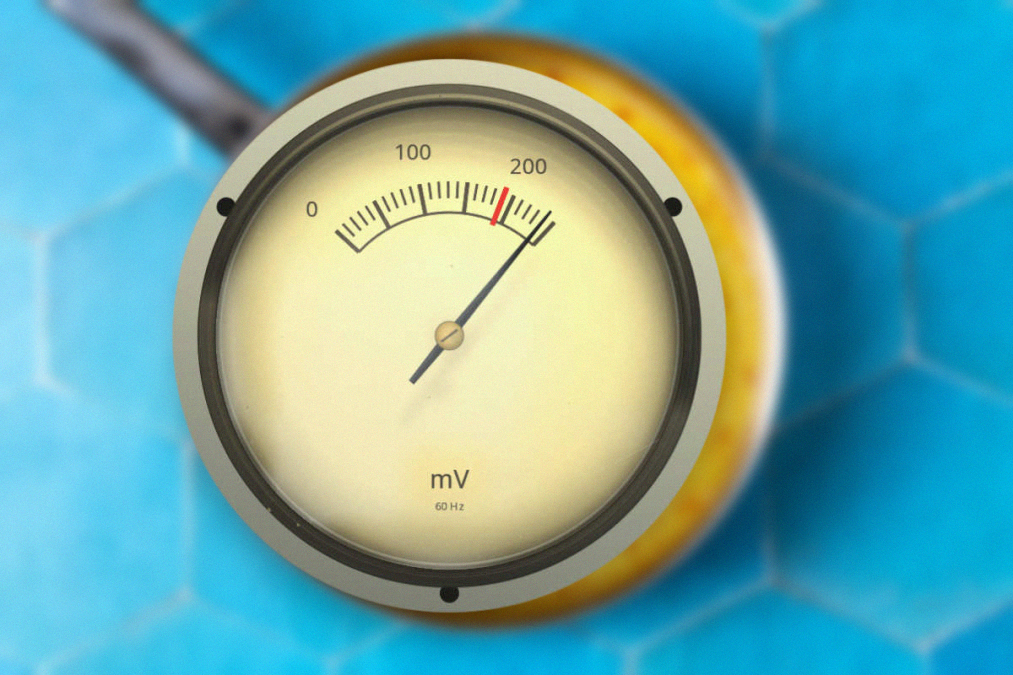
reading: mV 240
